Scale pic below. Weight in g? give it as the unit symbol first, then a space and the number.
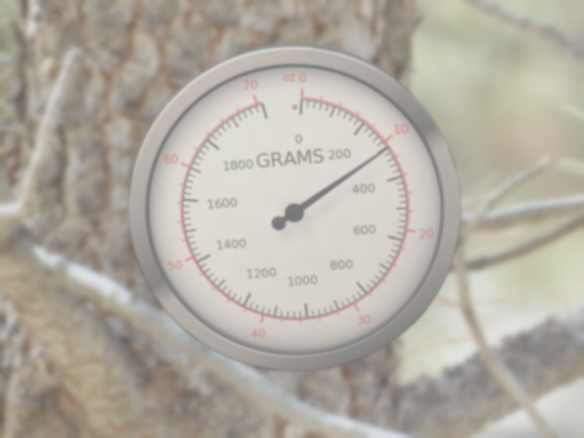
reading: g 300
